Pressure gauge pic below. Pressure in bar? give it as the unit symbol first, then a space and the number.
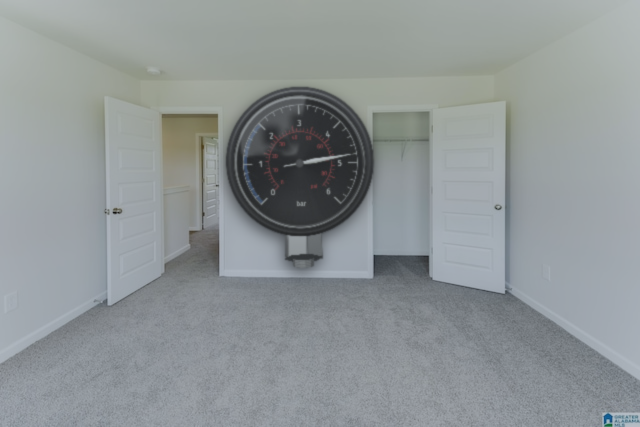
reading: bar 4.8
